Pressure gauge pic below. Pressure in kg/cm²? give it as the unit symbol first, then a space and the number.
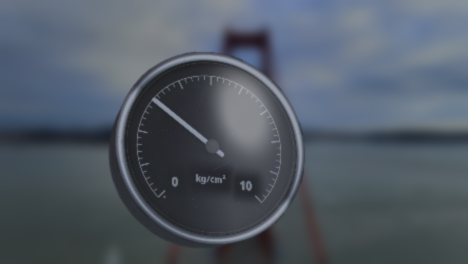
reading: kg/cm² 3
